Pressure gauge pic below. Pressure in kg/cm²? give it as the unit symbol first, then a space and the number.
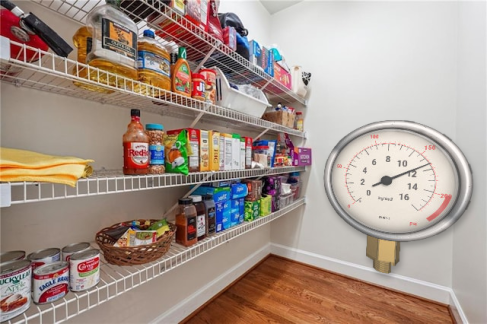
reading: kg/cm² 11.5
